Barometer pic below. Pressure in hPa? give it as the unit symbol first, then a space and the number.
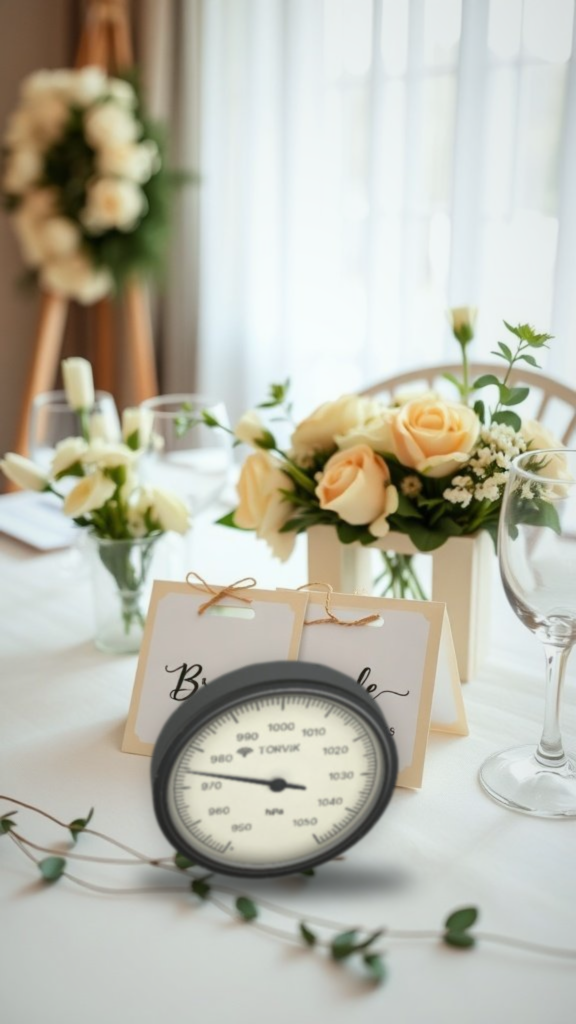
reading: hPa 975
